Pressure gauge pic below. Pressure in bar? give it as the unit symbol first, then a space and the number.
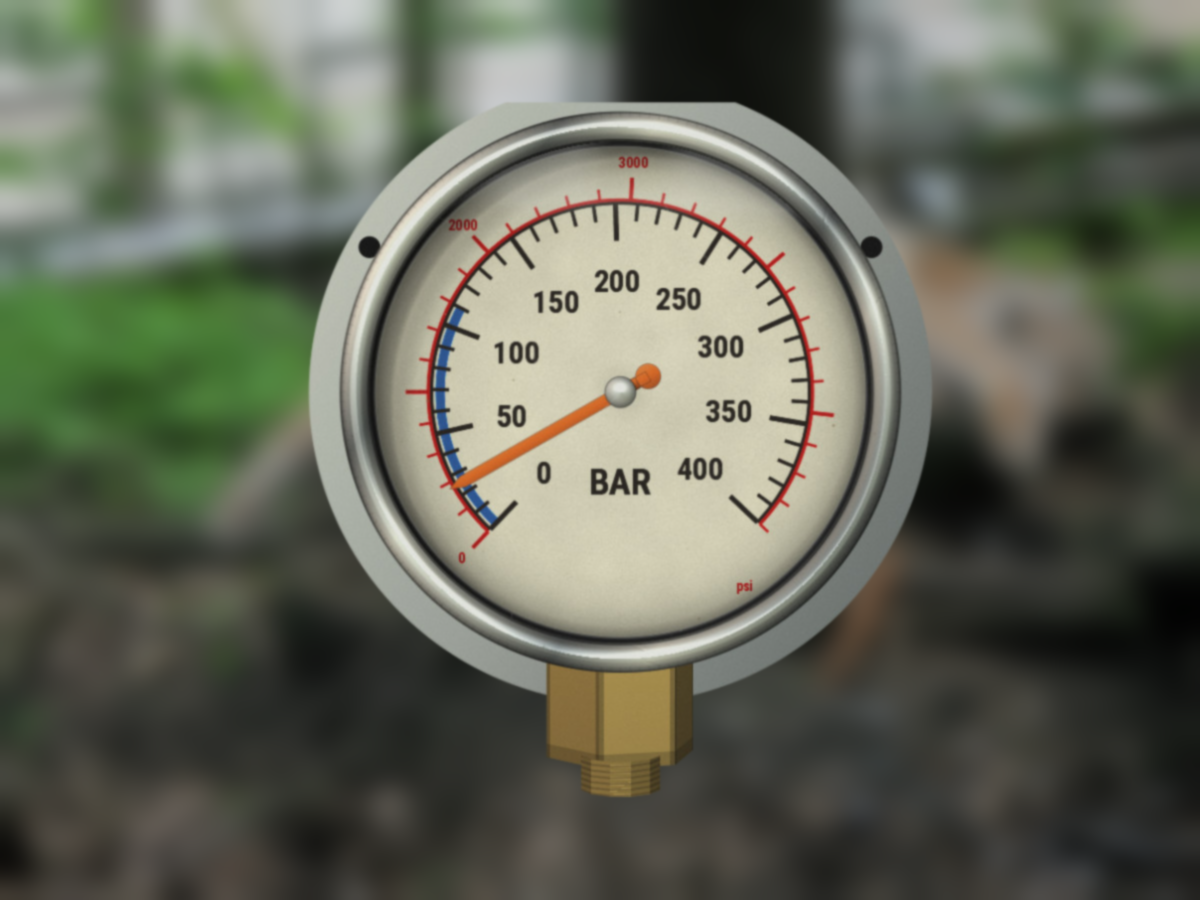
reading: bar 25
